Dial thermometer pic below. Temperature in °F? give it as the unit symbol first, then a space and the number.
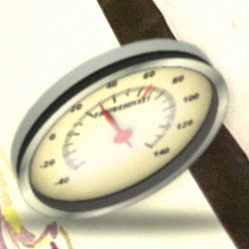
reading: °F 30
